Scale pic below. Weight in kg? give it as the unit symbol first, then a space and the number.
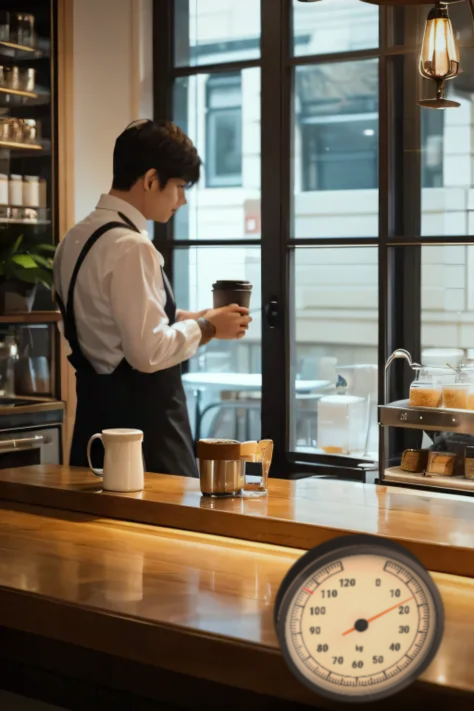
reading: kg 15
